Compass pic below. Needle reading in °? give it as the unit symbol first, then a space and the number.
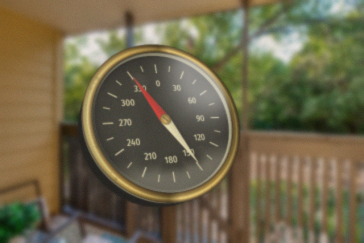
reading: ° 330
